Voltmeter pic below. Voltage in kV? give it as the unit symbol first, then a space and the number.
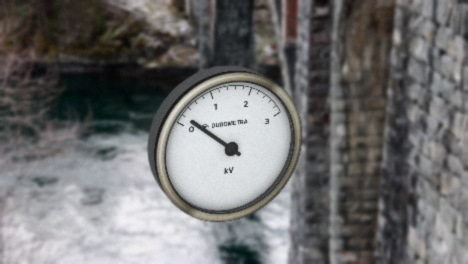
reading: kV 0.2
